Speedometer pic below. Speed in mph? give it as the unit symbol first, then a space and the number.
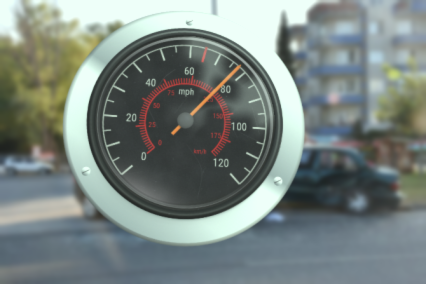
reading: mph 77.5
